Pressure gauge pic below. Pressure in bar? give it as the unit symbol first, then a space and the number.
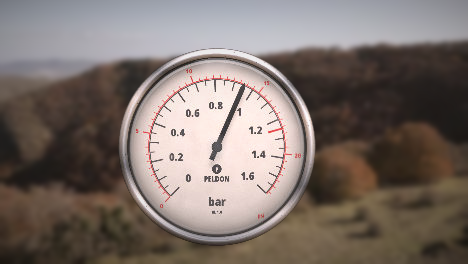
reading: bar 0.95
